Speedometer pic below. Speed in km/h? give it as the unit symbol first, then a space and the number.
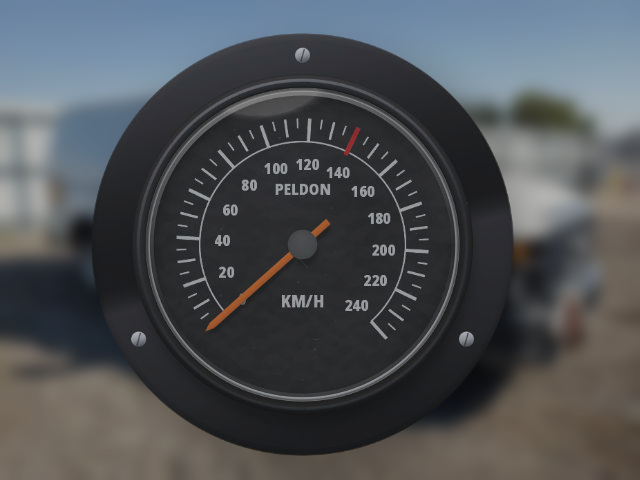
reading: km/h 0
